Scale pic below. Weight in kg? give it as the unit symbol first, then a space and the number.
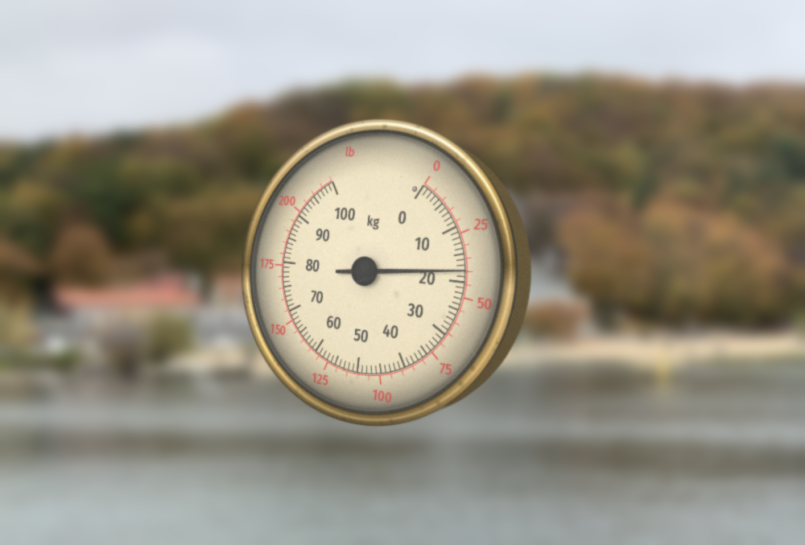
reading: kg 18
